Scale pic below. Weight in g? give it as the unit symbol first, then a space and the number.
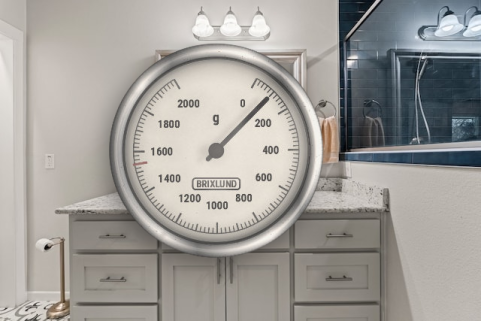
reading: g 100
